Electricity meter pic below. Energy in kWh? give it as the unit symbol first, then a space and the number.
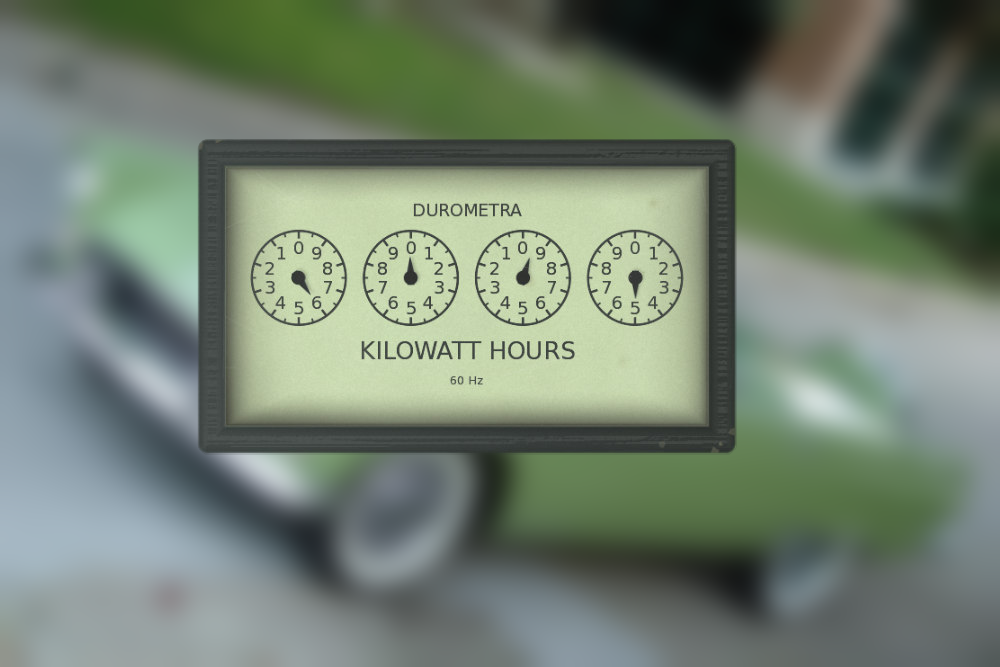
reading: kWh 5995
